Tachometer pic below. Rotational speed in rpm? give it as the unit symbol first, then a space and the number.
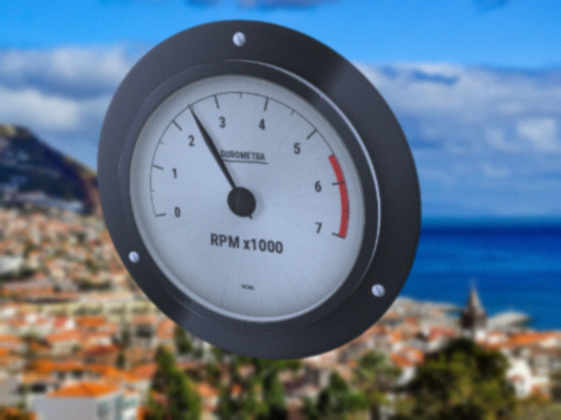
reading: rpm 2500
